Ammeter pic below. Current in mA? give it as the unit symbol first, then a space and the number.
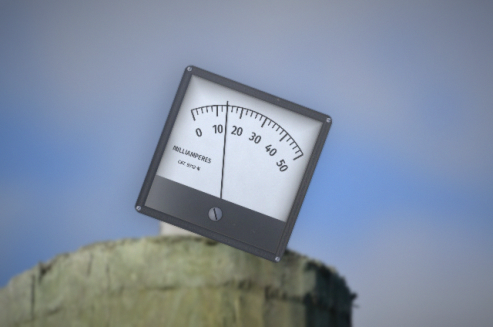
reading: mA 14
